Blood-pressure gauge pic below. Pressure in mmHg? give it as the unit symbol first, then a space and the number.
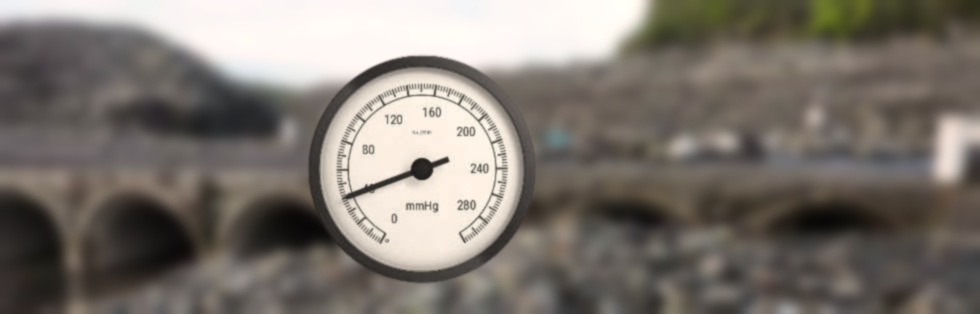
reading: mmHg 40
